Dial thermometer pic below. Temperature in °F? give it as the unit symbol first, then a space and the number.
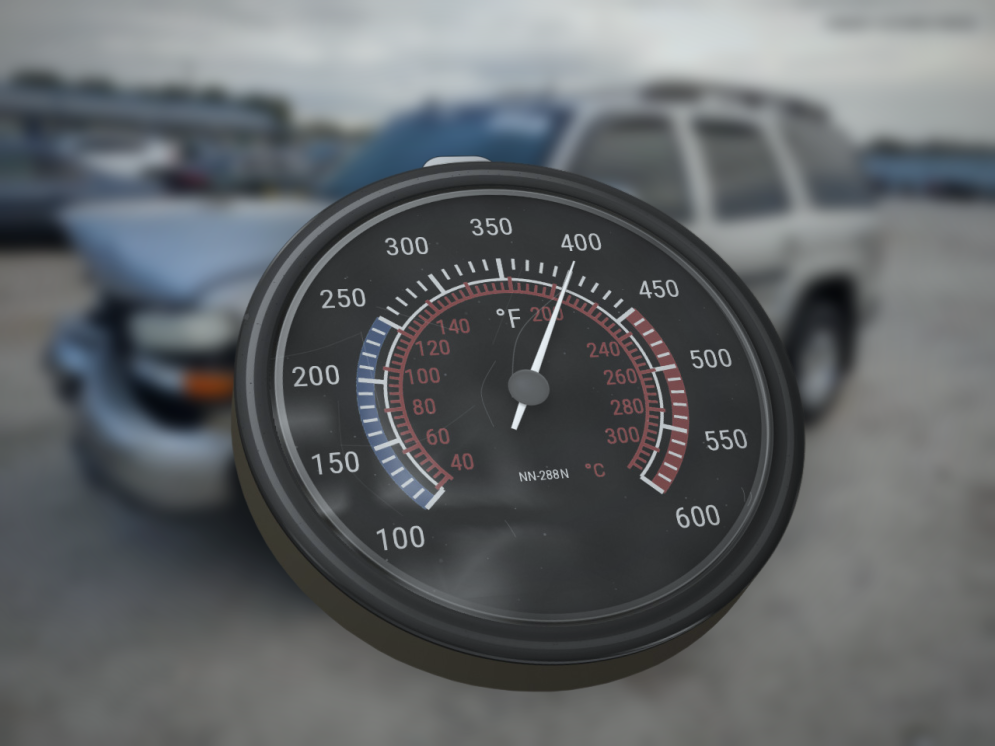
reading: °F 400
